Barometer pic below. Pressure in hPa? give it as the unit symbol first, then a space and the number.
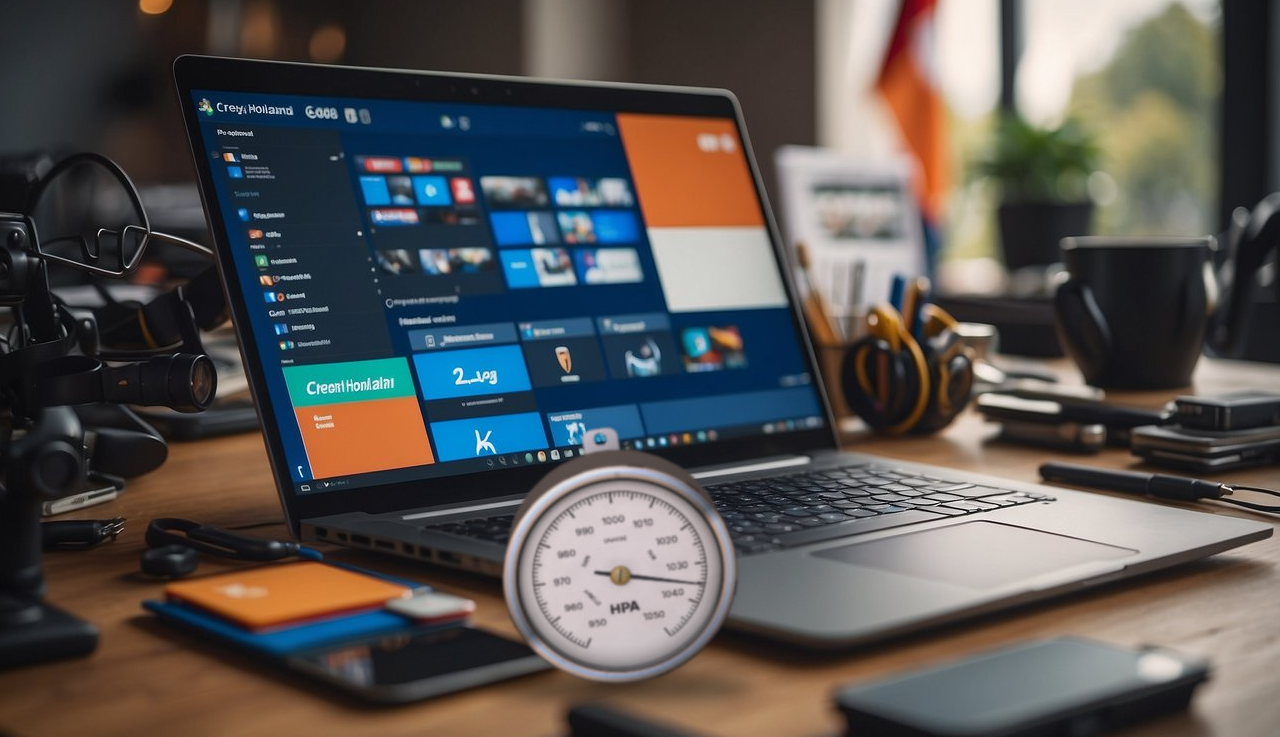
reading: hPa 1035
